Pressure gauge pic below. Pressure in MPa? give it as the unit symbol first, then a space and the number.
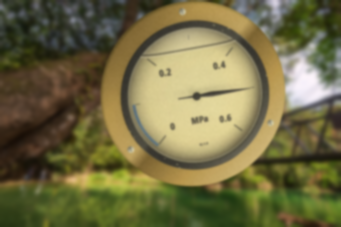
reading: MPa 0.5
